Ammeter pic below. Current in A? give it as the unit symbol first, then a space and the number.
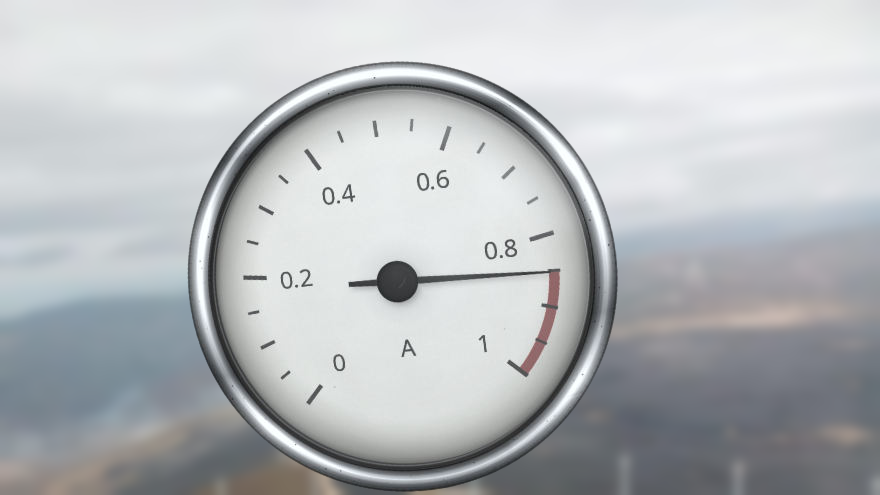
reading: A 0.85
